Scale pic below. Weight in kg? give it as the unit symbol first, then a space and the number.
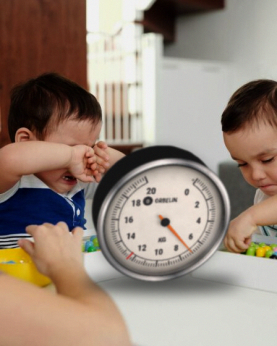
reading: kg 7
